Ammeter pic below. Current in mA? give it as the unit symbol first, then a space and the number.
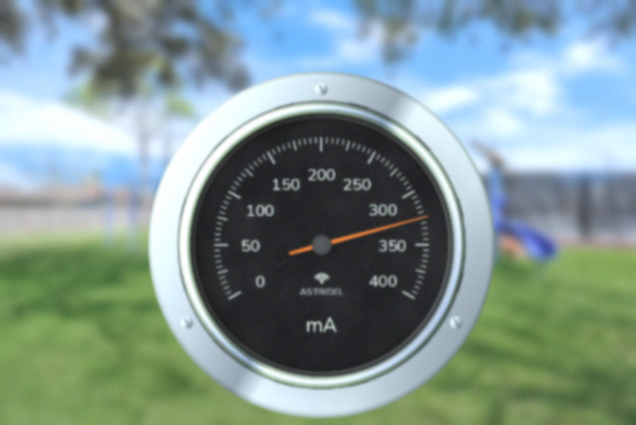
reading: mA 325
